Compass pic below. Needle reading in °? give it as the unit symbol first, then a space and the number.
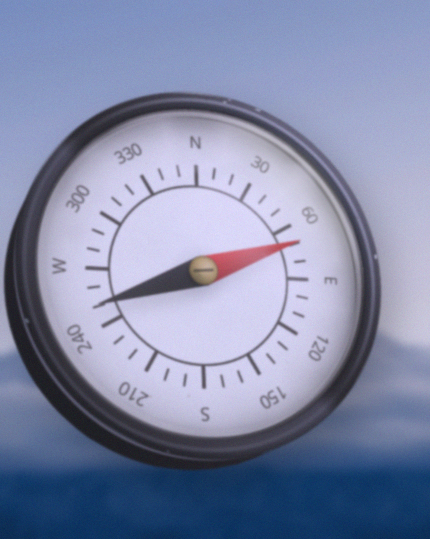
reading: ° 70
